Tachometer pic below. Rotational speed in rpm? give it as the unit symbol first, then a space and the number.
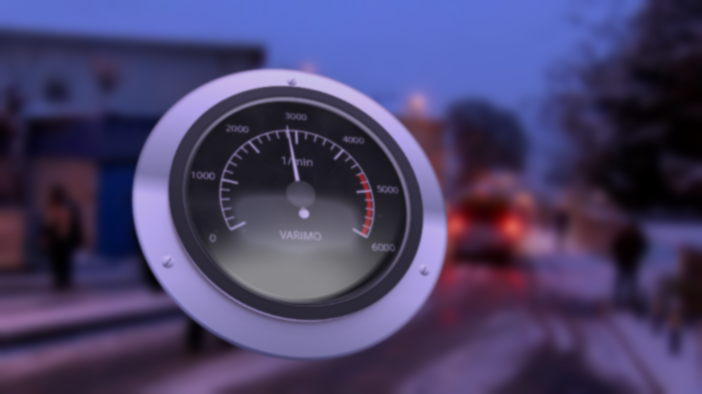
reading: rpm 2800
